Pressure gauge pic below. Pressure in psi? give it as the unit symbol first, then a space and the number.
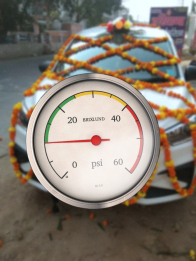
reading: psi 10
